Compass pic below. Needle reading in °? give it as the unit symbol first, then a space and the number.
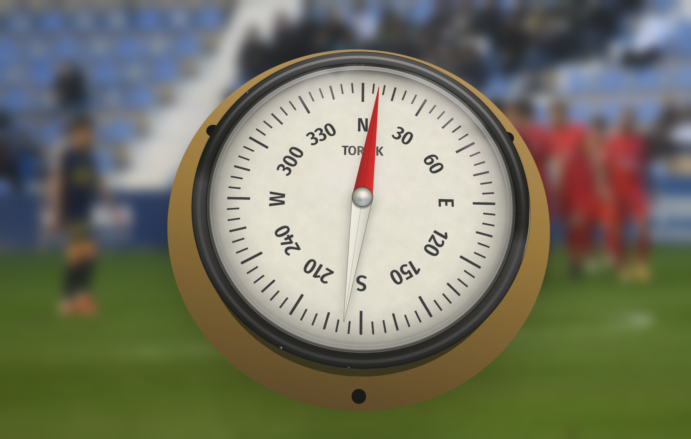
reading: ° 7.5
